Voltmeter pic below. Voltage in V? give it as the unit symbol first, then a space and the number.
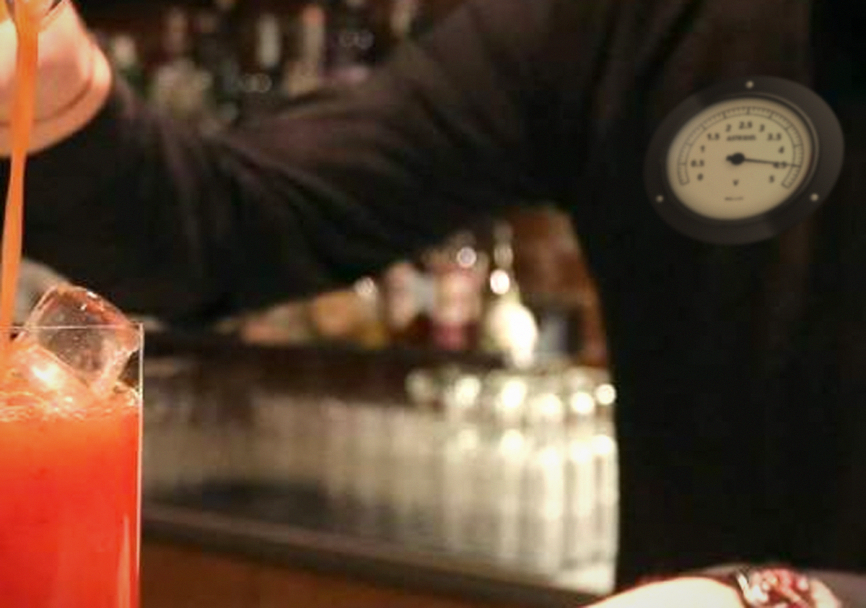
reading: V 4.5
